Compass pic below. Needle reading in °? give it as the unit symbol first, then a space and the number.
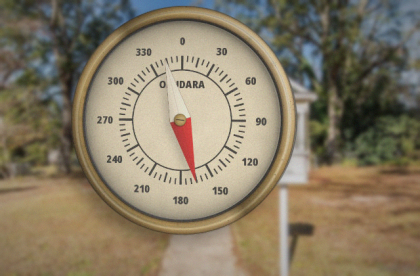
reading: ° 165
